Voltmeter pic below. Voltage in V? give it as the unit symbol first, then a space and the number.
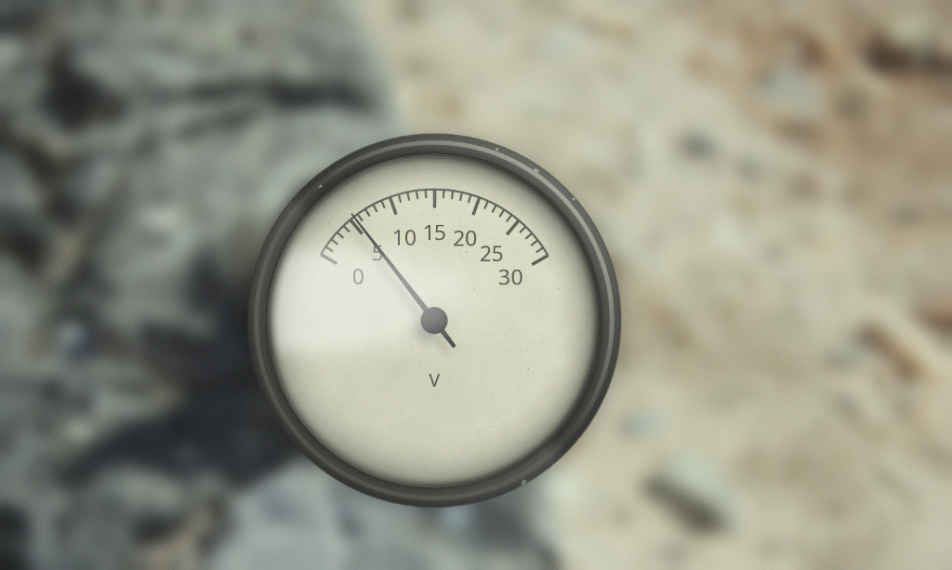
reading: V 5.5
